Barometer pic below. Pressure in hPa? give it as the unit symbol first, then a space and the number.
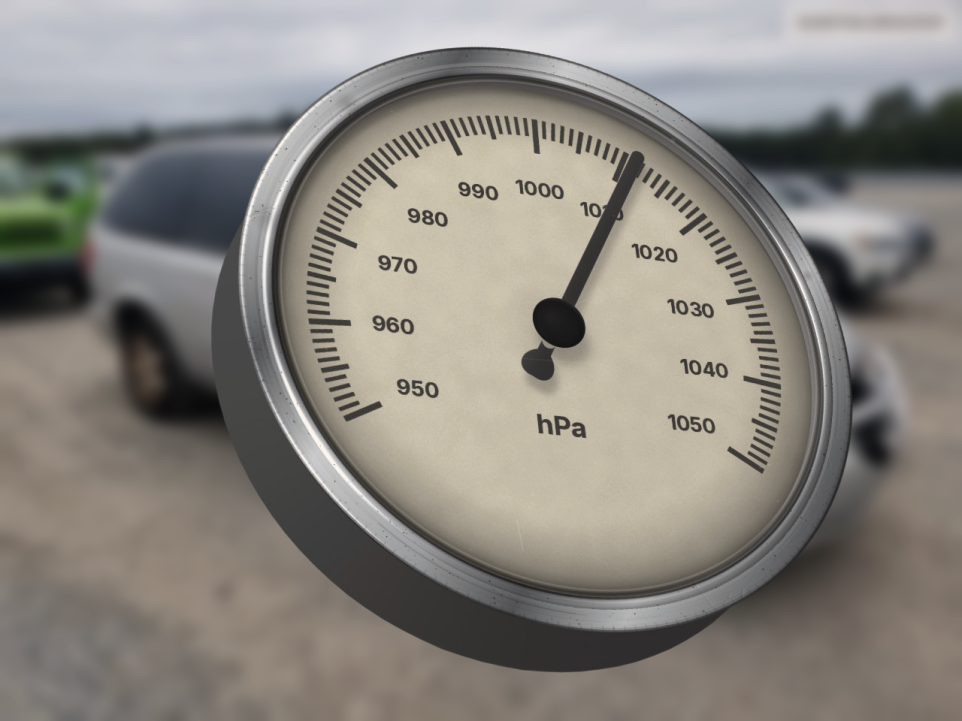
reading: hPa 1011
